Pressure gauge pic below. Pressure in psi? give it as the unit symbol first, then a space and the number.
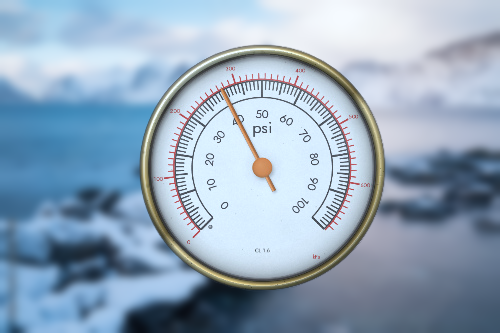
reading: psi 40
